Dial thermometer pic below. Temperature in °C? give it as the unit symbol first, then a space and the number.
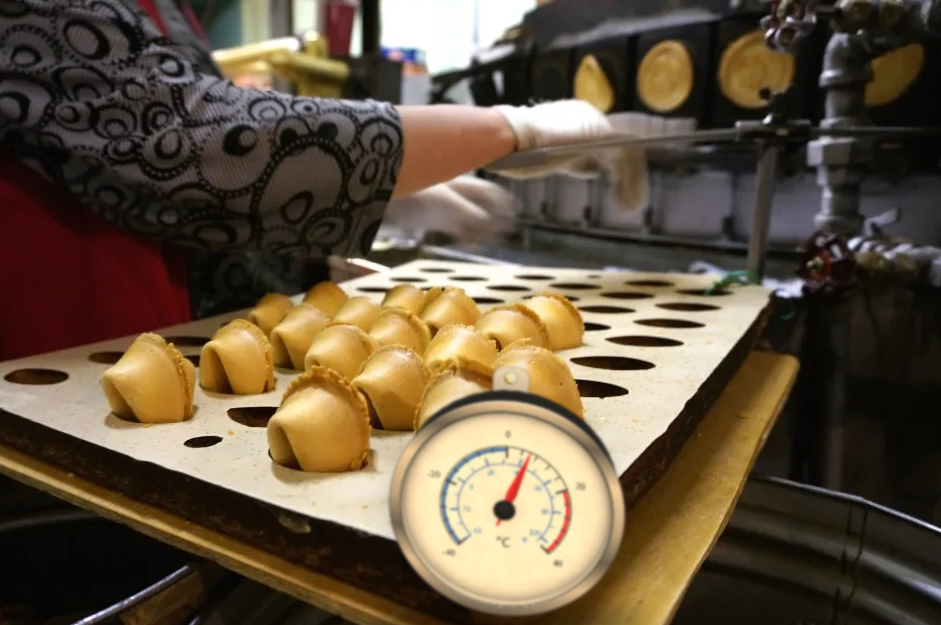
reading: °C 6
